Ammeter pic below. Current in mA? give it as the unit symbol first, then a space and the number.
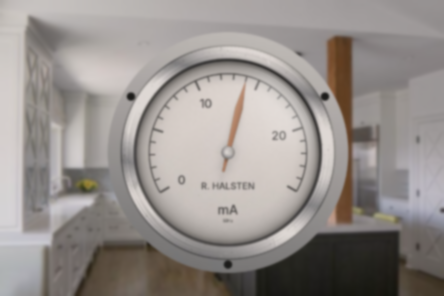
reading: mA 14
